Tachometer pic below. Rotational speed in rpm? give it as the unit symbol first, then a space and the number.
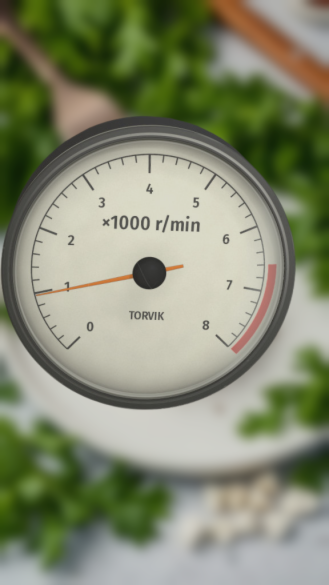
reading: rpm 1000
